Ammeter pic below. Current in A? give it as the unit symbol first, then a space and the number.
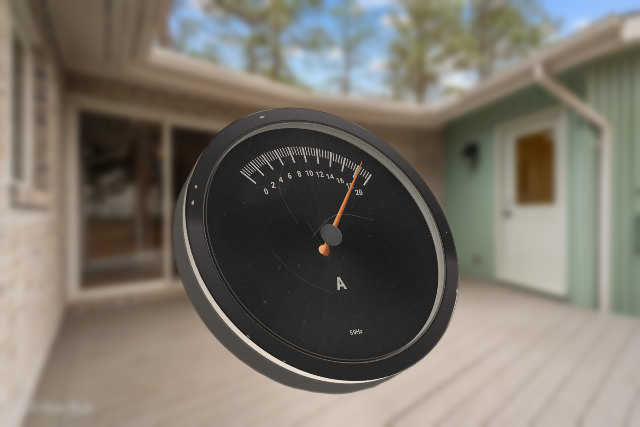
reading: A 18
